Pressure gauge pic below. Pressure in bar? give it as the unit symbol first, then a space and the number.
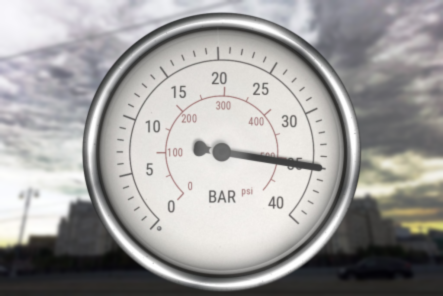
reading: bar 35
